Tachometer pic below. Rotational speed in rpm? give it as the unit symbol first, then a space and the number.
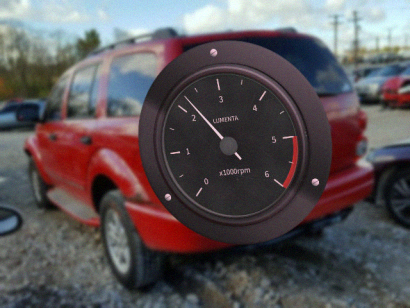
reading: rpm 2250
